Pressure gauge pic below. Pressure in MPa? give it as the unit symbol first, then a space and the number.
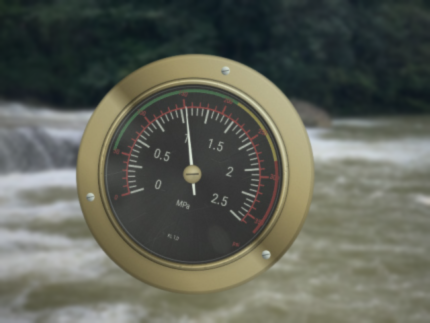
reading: MPa 1.05
